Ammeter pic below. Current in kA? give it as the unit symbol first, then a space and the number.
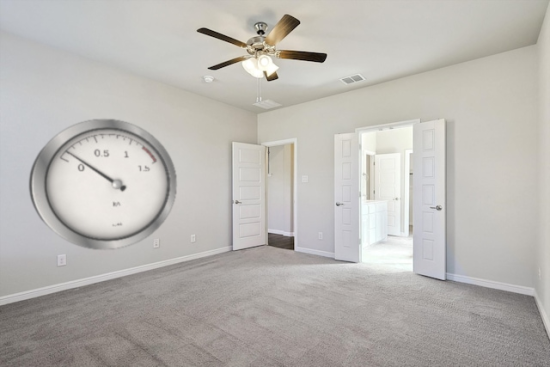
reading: kA 0.1
